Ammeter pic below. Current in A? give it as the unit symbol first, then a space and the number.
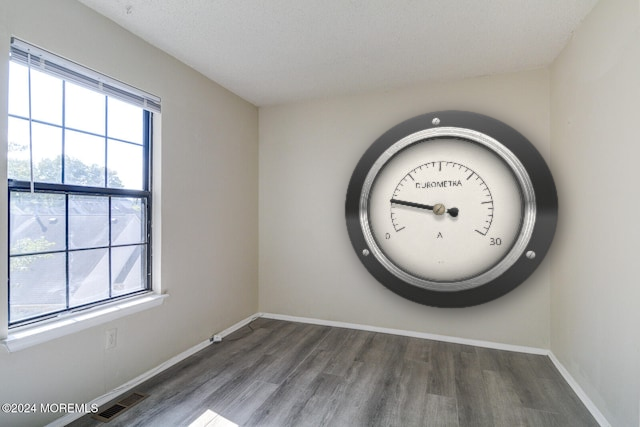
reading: A 5
